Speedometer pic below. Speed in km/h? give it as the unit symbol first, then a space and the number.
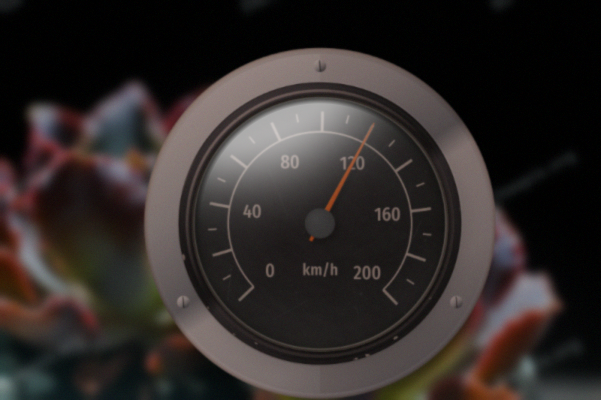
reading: km/h 120
